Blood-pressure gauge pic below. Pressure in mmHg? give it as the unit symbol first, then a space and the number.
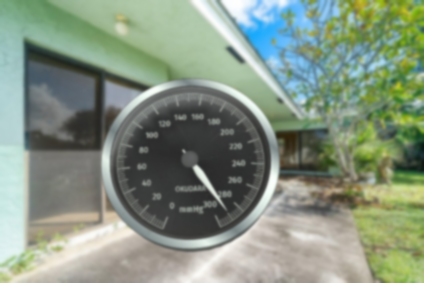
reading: mmHg 290
